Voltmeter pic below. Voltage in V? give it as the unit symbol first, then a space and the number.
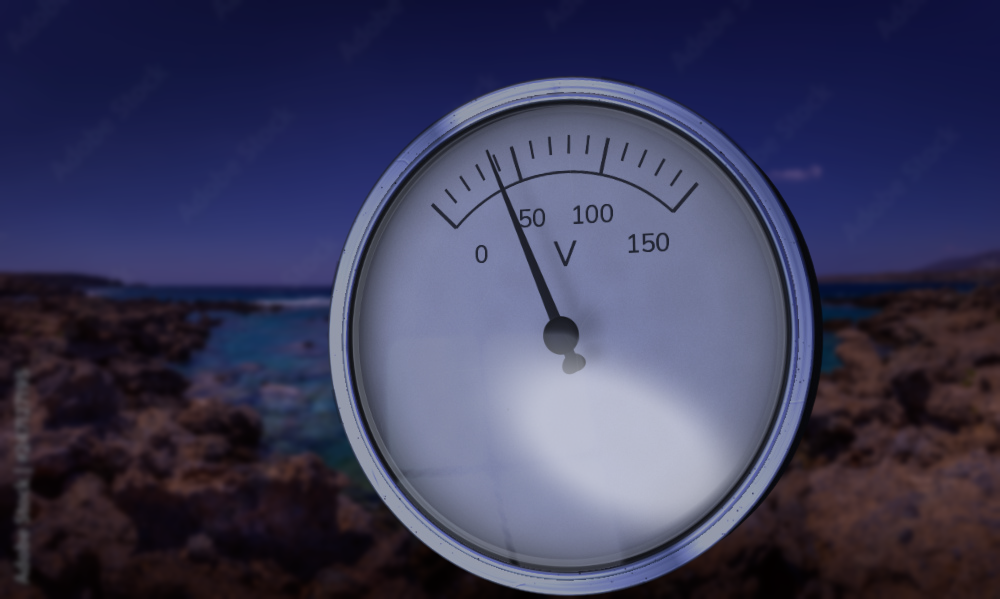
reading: V 40
